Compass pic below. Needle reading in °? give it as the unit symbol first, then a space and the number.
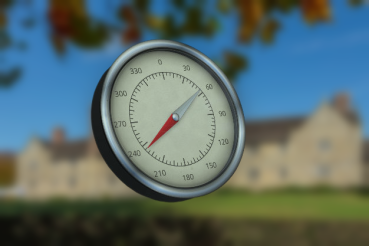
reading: ° 235
